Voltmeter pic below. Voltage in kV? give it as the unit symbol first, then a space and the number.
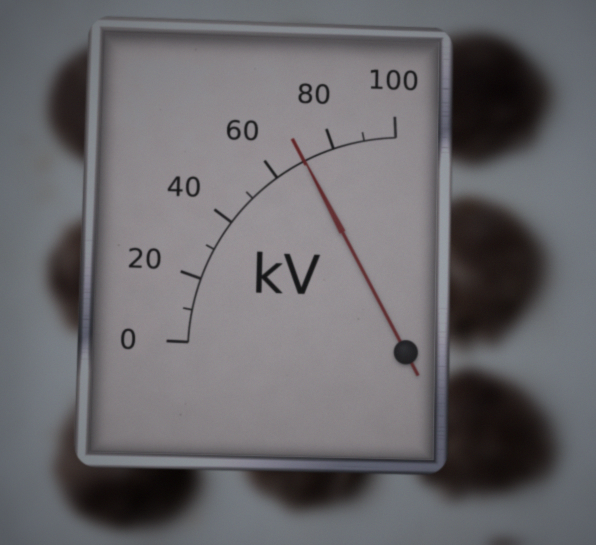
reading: kV 70
